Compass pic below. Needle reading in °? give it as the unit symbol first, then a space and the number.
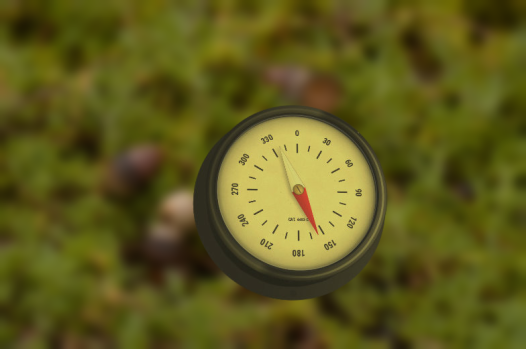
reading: ° 157.5
